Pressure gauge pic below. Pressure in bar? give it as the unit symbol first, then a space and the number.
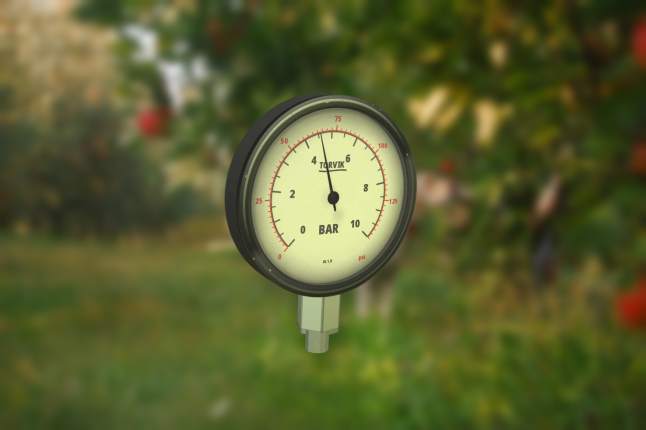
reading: bar 4.5
